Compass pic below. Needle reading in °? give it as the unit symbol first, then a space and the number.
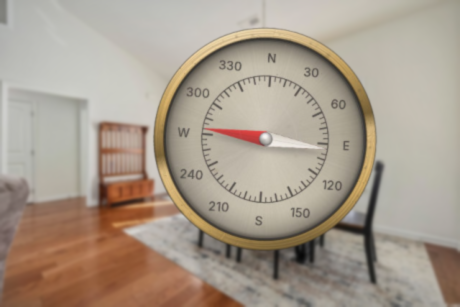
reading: ° 275
